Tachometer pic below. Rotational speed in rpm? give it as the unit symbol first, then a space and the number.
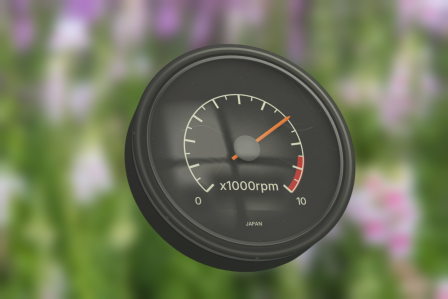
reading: rpm 7000
